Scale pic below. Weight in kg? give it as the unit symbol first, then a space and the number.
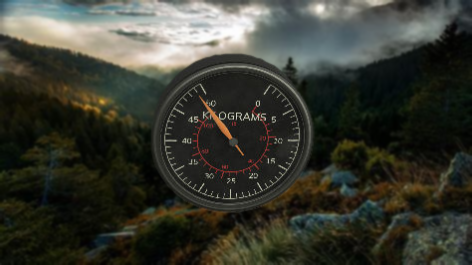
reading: kg 49
